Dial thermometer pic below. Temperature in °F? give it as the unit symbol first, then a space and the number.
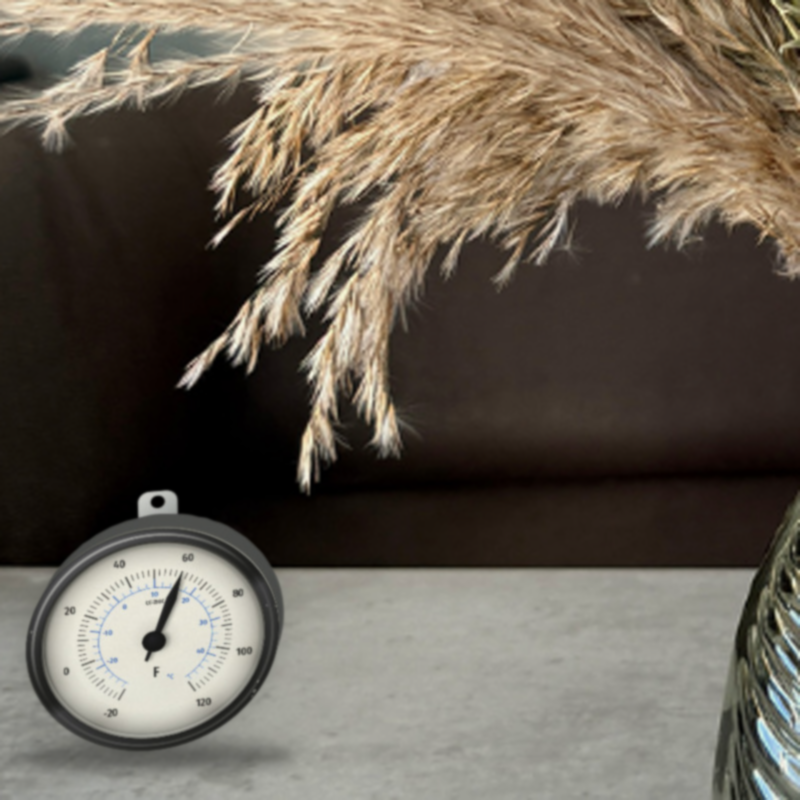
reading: °F 60
